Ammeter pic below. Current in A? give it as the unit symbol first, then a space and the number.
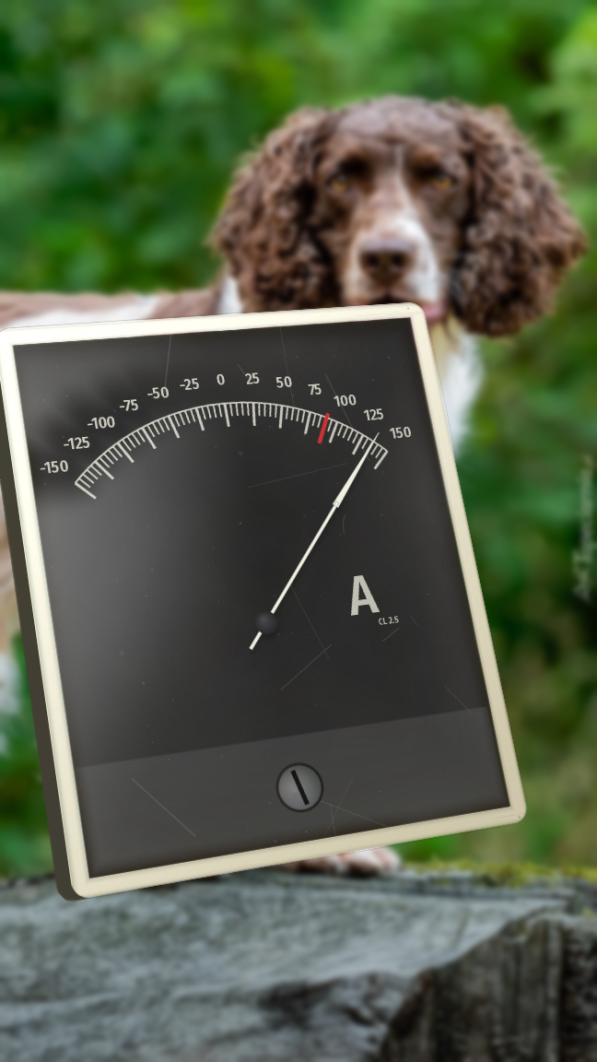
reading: A 135
